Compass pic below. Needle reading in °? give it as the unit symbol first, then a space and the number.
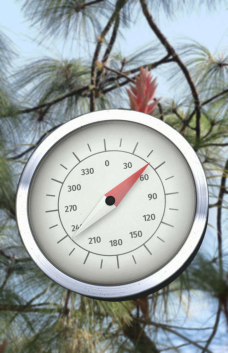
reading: ° 52.5
